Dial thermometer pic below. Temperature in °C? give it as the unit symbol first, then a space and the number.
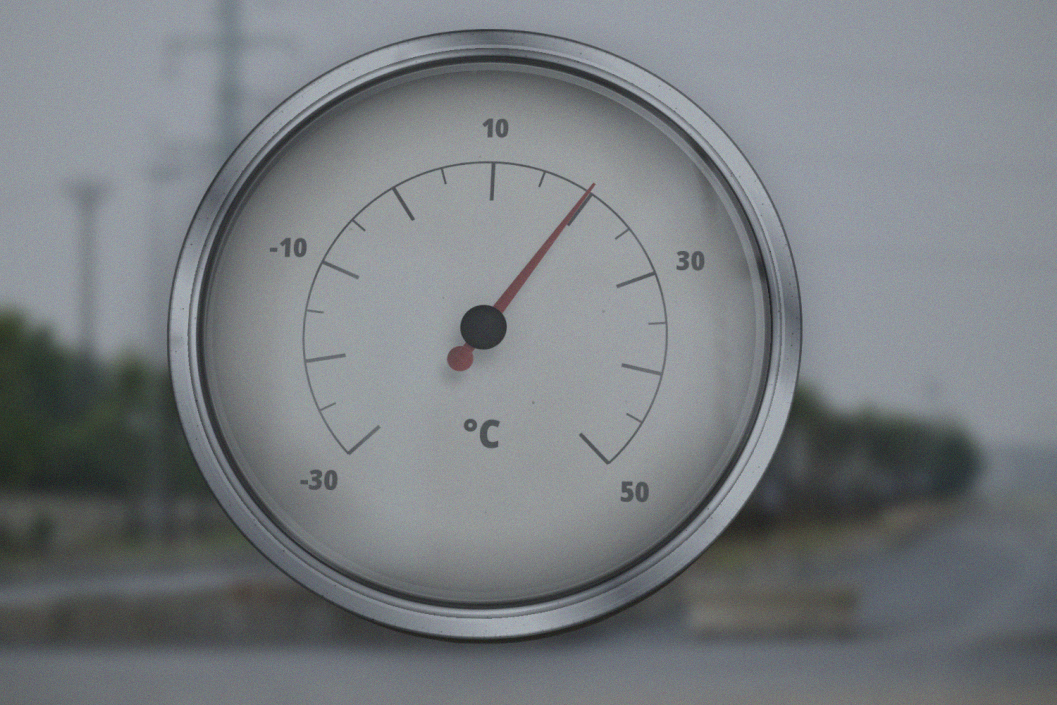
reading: °C 20
